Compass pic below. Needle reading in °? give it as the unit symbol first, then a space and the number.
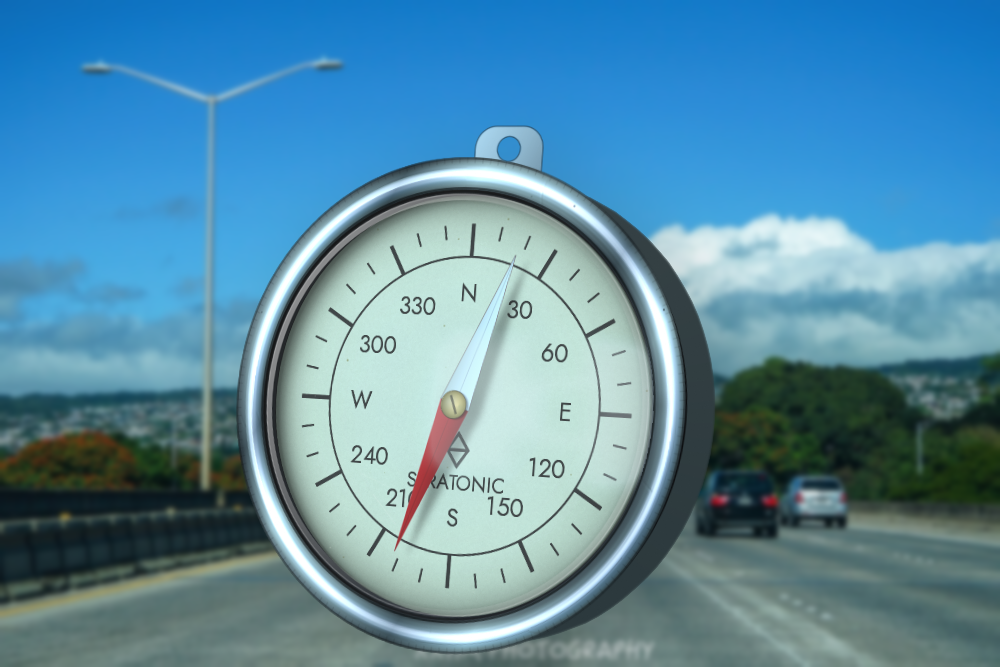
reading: ° 200
